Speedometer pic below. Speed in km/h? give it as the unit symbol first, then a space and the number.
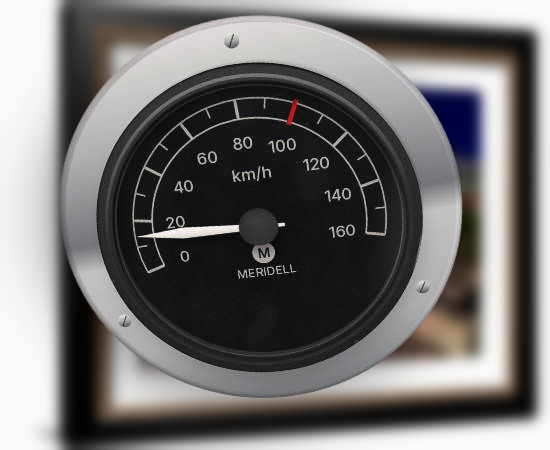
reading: km/h 15
